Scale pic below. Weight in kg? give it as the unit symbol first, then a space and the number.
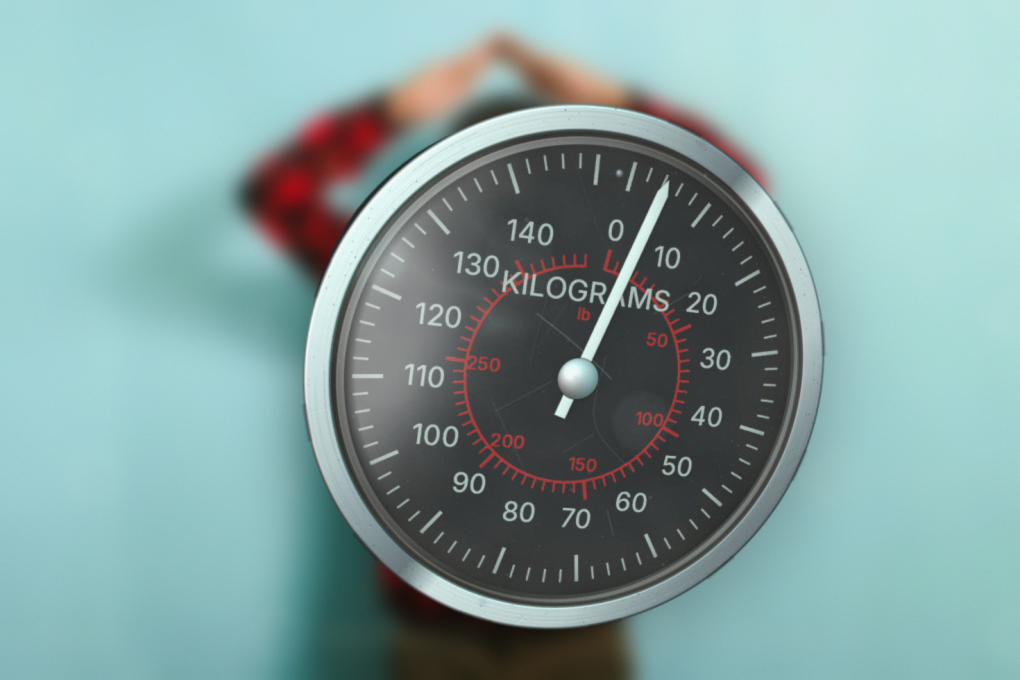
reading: kg 4
